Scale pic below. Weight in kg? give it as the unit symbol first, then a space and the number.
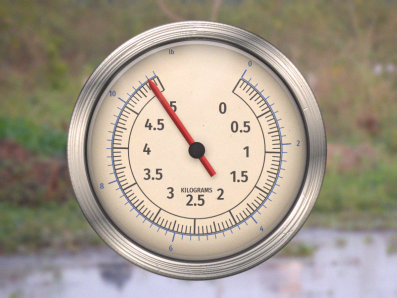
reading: kg 4.9
